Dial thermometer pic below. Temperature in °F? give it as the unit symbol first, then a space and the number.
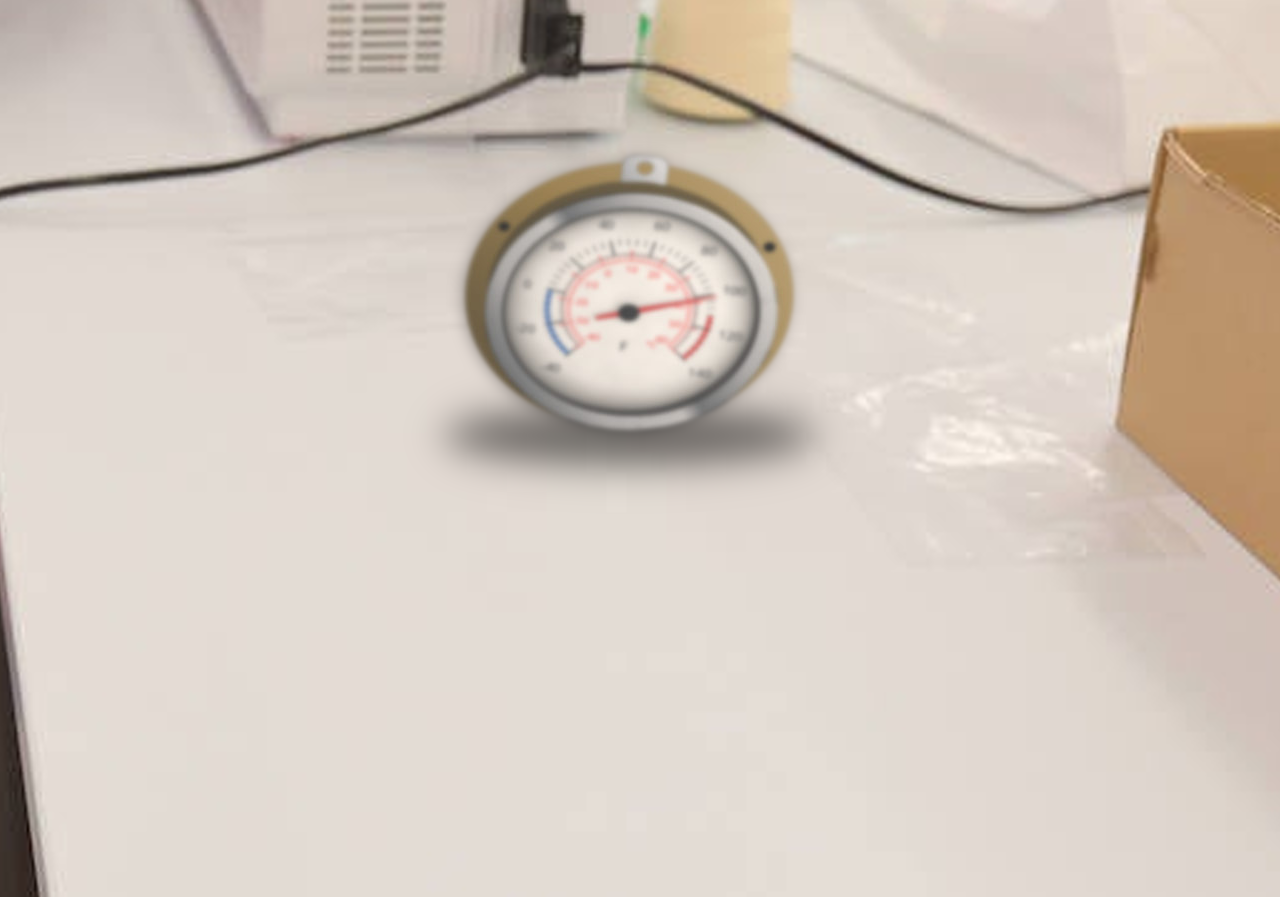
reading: °F 100
